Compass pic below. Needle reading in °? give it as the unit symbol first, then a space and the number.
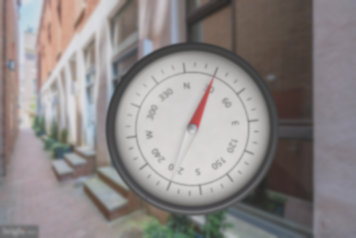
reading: ° 30
